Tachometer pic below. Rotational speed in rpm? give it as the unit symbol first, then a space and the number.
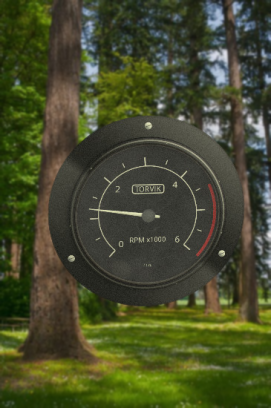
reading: rpm 1250
